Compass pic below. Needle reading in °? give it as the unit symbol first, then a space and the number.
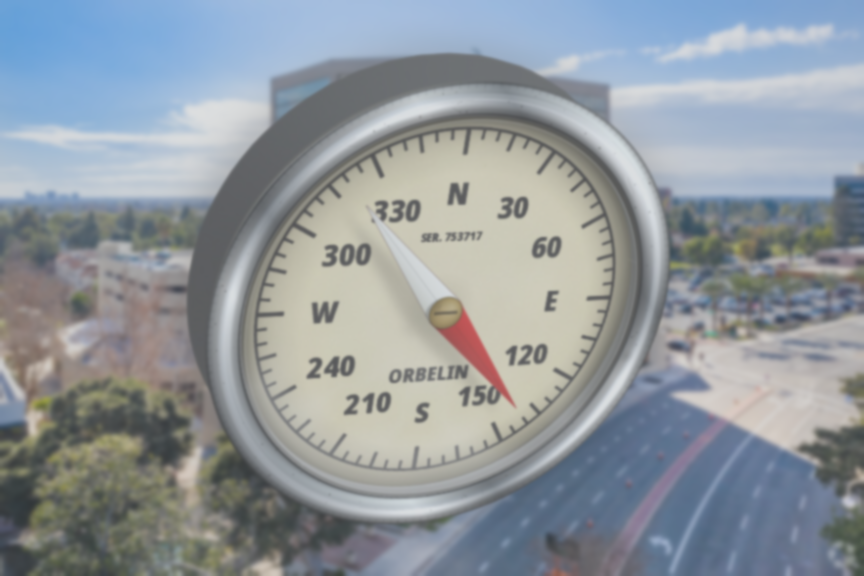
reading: ° 140
